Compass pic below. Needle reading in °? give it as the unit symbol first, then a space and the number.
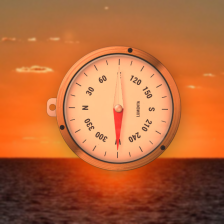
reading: ° 270
